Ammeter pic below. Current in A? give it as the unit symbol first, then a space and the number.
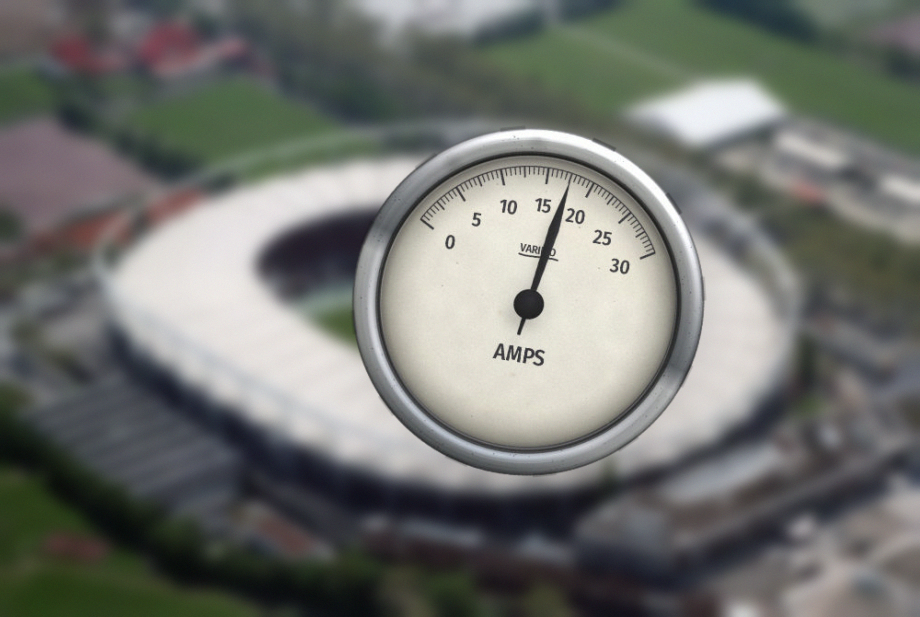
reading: A 17.5
